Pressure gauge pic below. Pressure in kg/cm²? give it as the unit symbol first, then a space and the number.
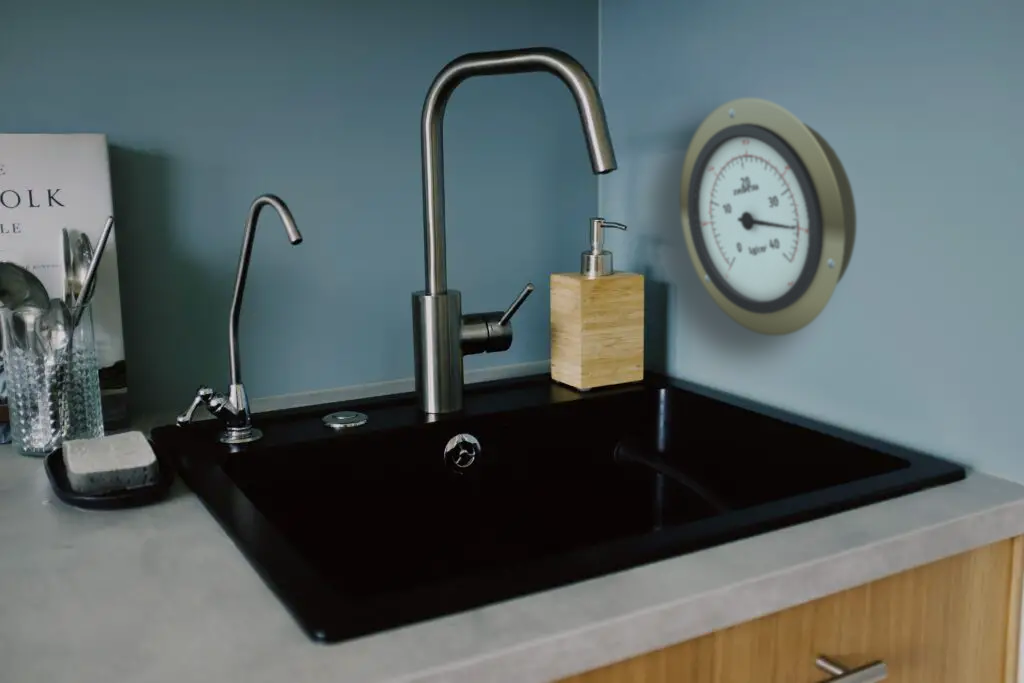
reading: kg/cm² 35
